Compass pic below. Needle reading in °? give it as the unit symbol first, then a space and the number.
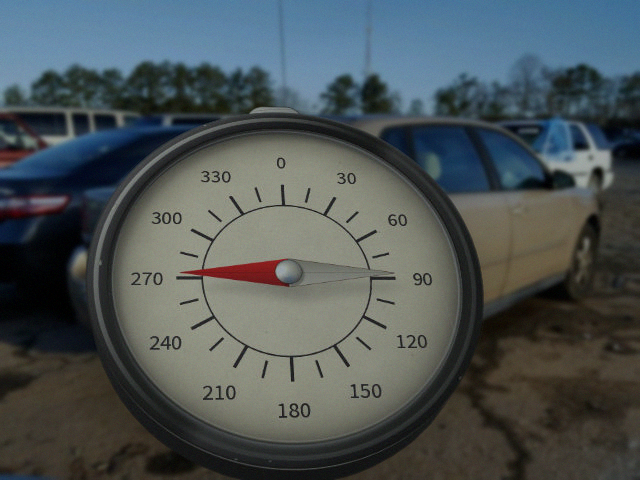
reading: ° 270
